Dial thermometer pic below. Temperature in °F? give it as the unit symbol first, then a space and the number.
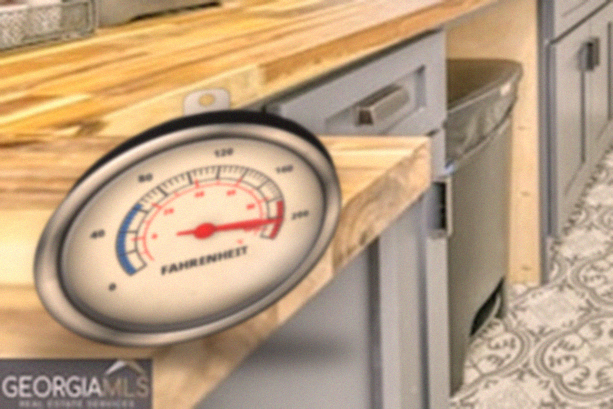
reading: °F 200
